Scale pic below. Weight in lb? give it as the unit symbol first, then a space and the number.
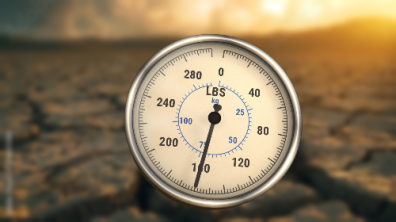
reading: lb 160
